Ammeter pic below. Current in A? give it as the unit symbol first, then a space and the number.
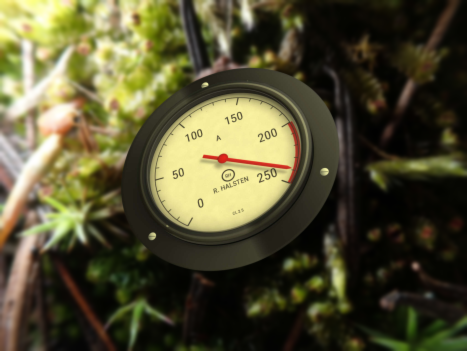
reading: A 240
